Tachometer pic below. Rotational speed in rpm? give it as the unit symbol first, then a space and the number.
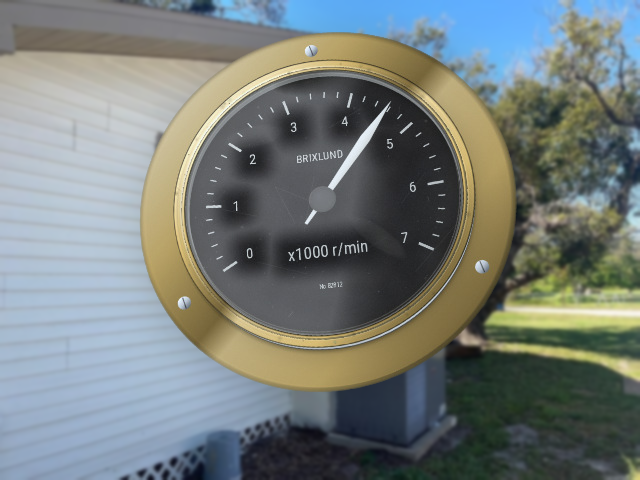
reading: rpm 4600
